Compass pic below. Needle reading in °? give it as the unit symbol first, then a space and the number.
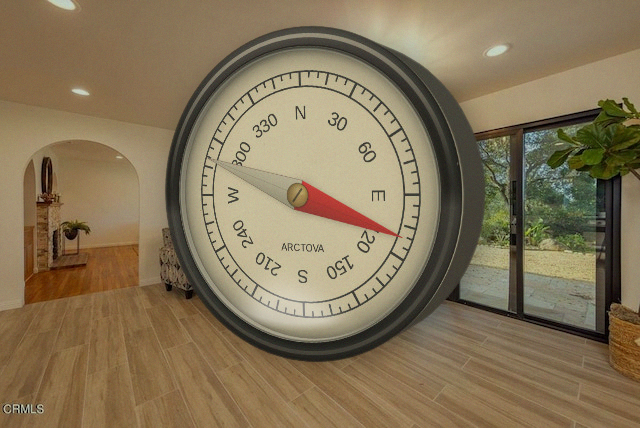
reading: ° 110
